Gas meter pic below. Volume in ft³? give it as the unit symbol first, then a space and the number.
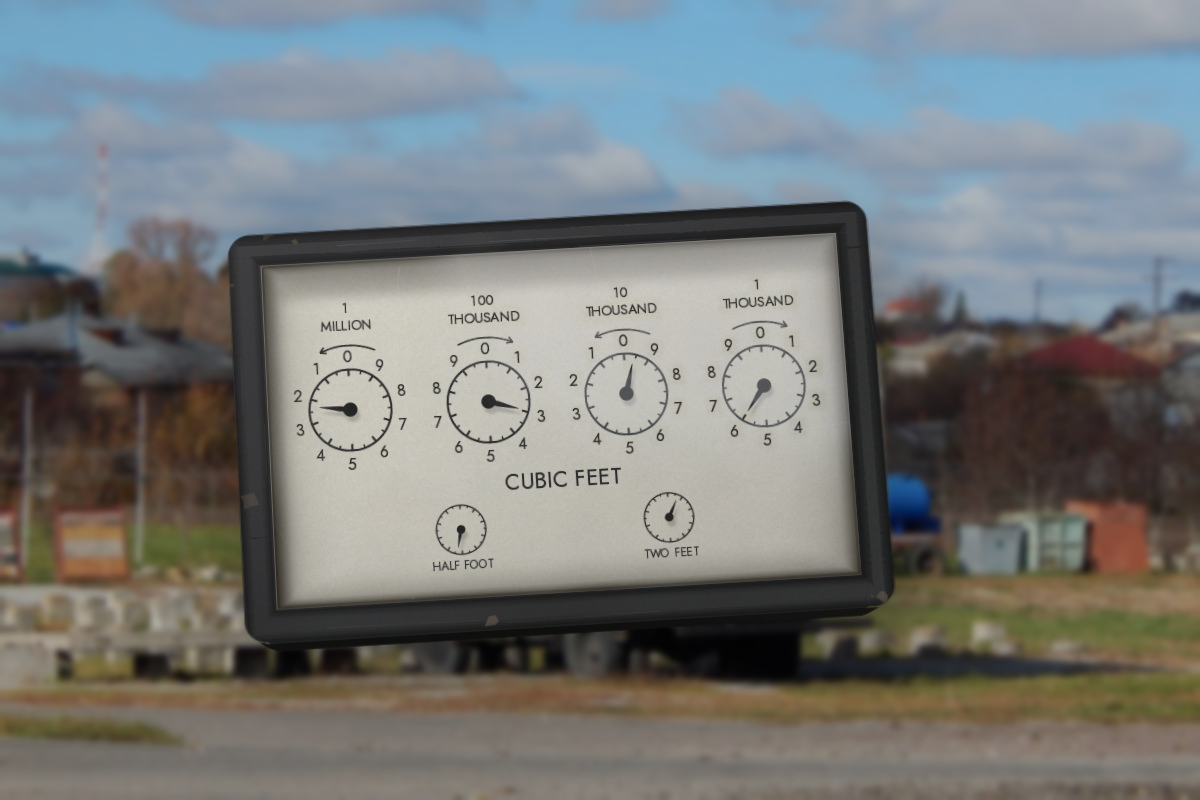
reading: ft³ 229600
